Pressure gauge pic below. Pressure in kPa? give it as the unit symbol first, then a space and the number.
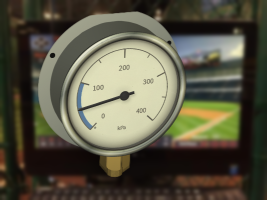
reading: kPa 50
